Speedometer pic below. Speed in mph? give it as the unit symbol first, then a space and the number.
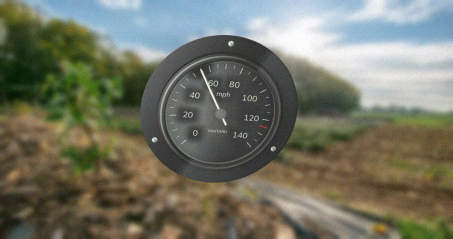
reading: mph 55
